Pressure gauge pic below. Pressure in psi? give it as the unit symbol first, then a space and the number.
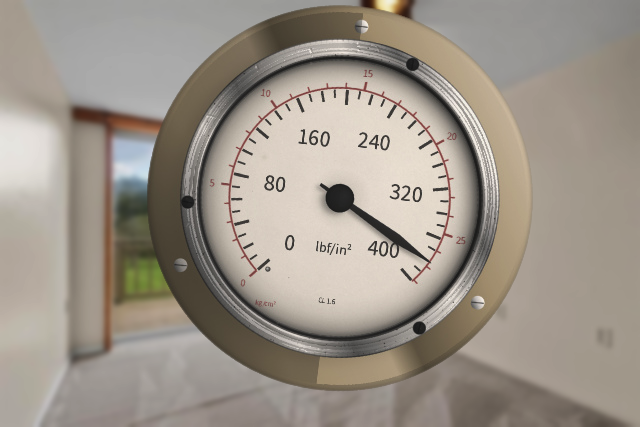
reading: psi 380
